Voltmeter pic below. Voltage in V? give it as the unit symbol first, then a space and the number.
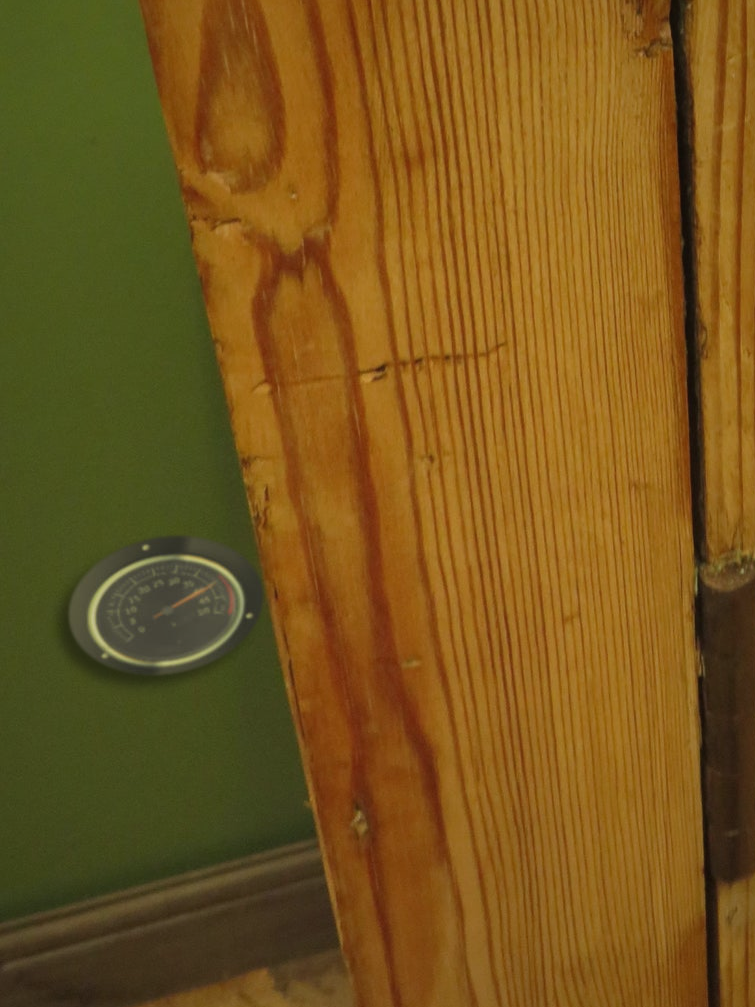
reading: V 40
